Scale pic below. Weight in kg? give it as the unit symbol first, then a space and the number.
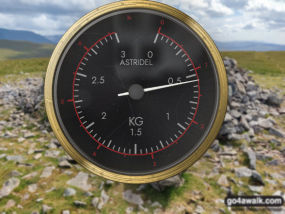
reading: kg 0.55
